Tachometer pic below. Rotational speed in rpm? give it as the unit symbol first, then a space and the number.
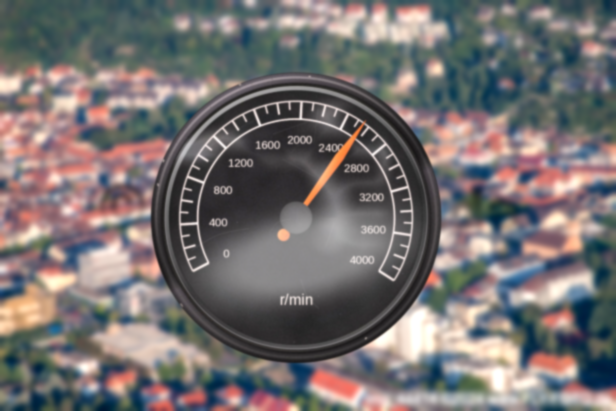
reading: rpm 2550
